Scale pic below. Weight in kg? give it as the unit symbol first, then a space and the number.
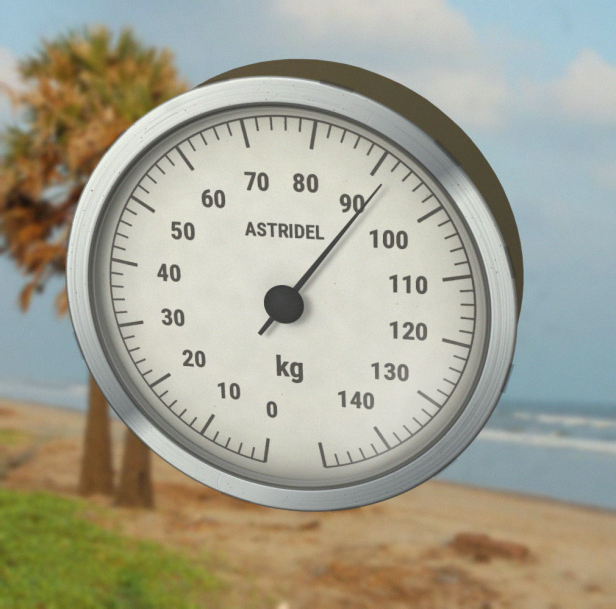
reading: kg 92
